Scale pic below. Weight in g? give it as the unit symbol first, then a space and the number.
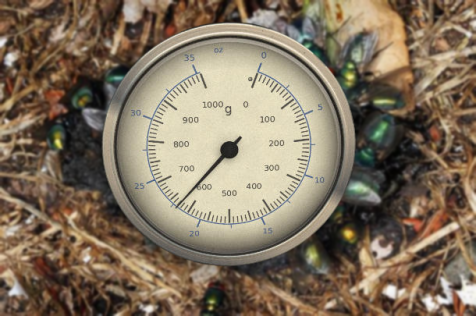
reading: g 630
